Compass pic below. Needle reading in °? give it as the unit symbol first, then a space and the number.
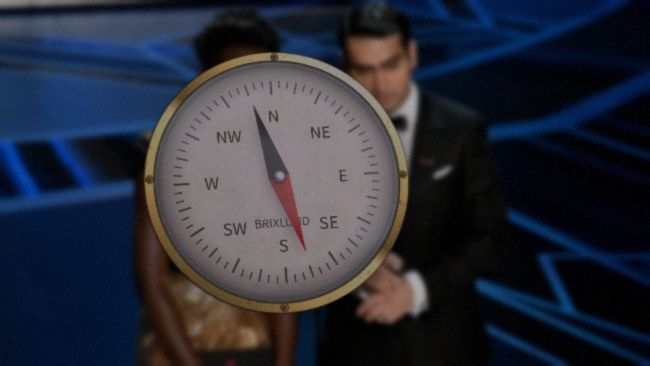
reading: ° 165
